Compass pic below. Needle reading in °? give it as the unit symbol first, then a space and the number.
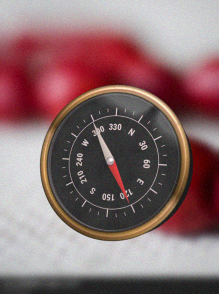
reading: ° 120
